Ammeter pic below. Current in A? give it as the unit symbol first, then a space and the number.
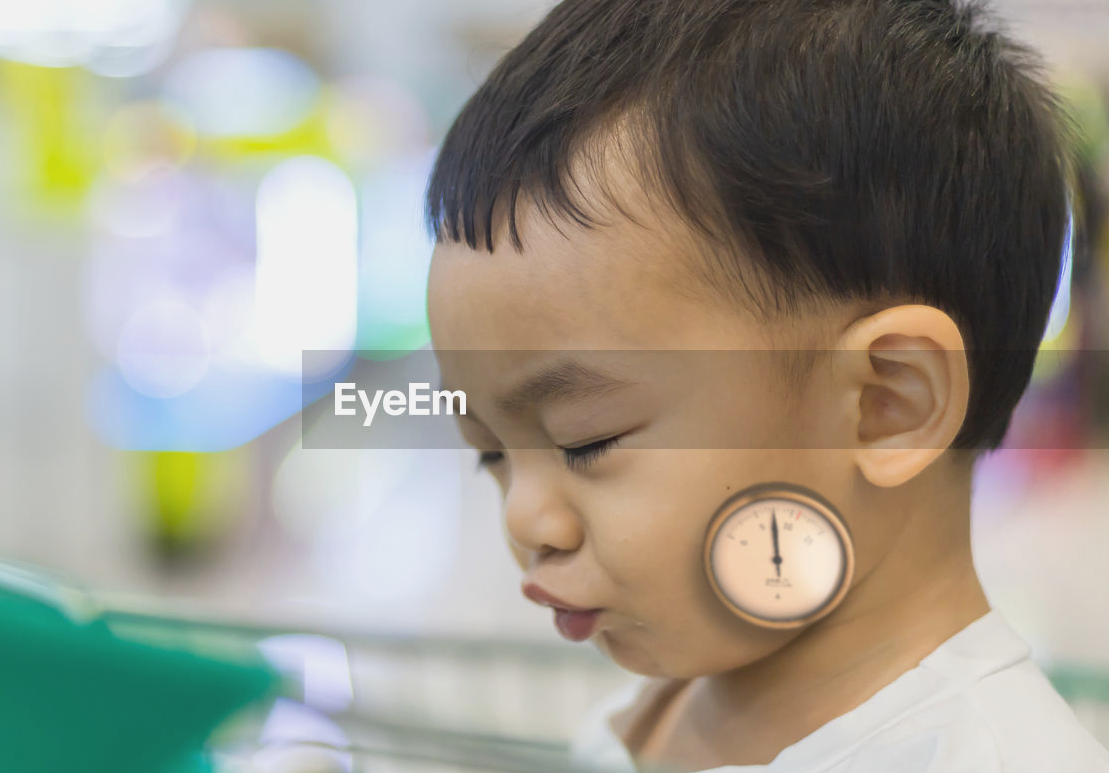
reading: A 7.5
